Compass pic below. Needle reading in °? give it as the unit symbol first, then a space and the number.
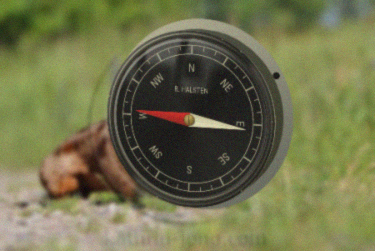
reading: ° 275
